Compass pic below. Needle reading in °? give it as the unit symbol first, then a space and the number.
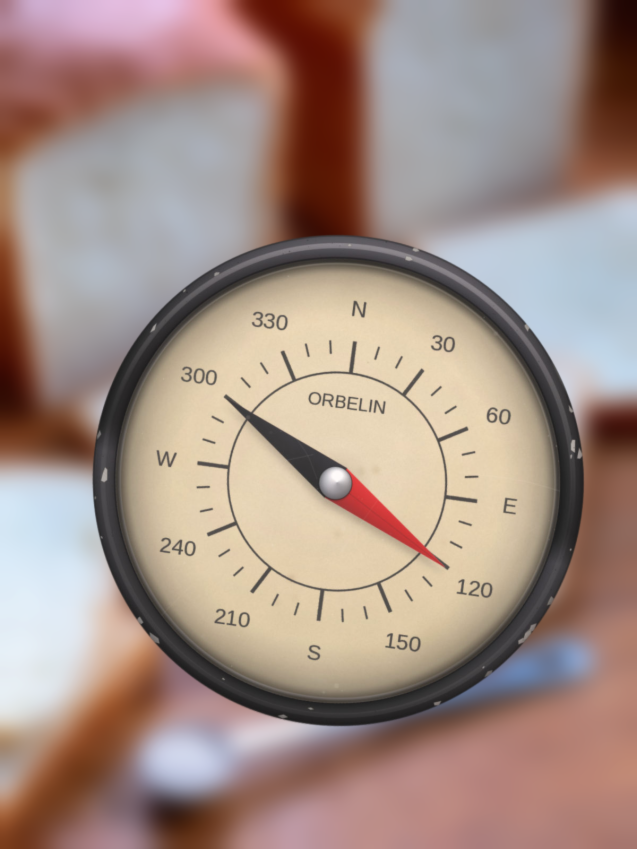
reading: ° 120
